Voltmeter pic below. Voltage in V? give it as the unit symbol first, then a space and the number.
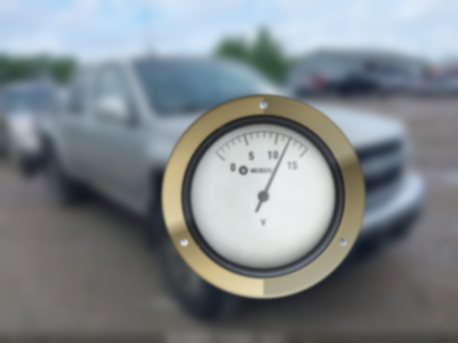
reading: V 12
